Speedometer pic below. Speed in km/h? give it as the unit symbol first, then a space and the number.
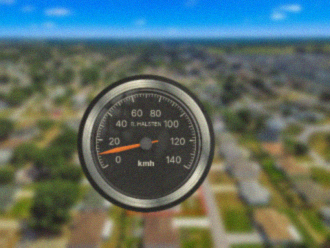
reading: km/h 10
